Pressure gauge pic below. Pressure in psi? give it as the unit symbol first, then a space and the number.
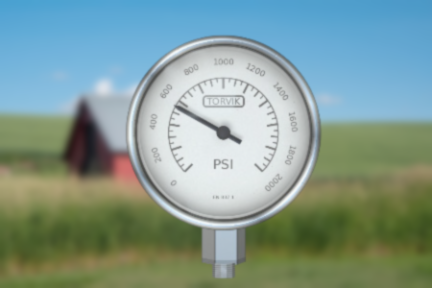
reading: psi 550
